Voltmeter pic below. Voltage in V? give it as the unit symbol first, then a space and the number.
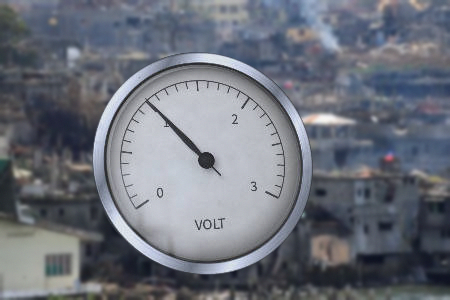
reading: V 1
